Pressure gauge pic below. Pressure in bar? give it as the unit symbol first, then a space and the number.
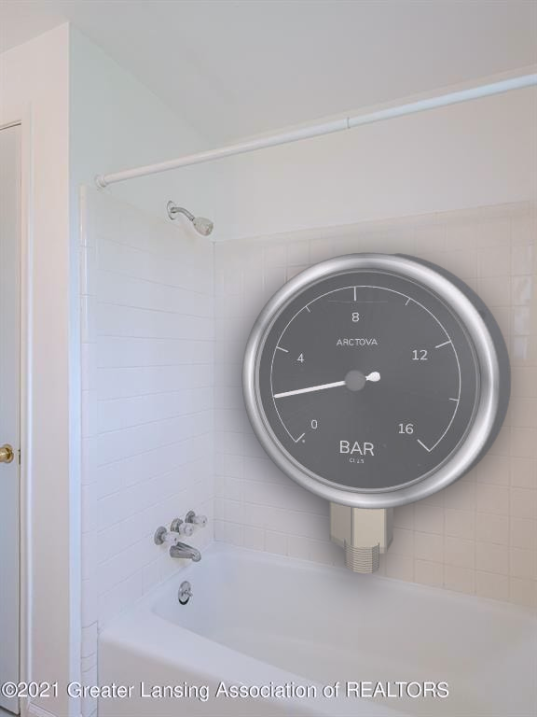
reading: bar 2
